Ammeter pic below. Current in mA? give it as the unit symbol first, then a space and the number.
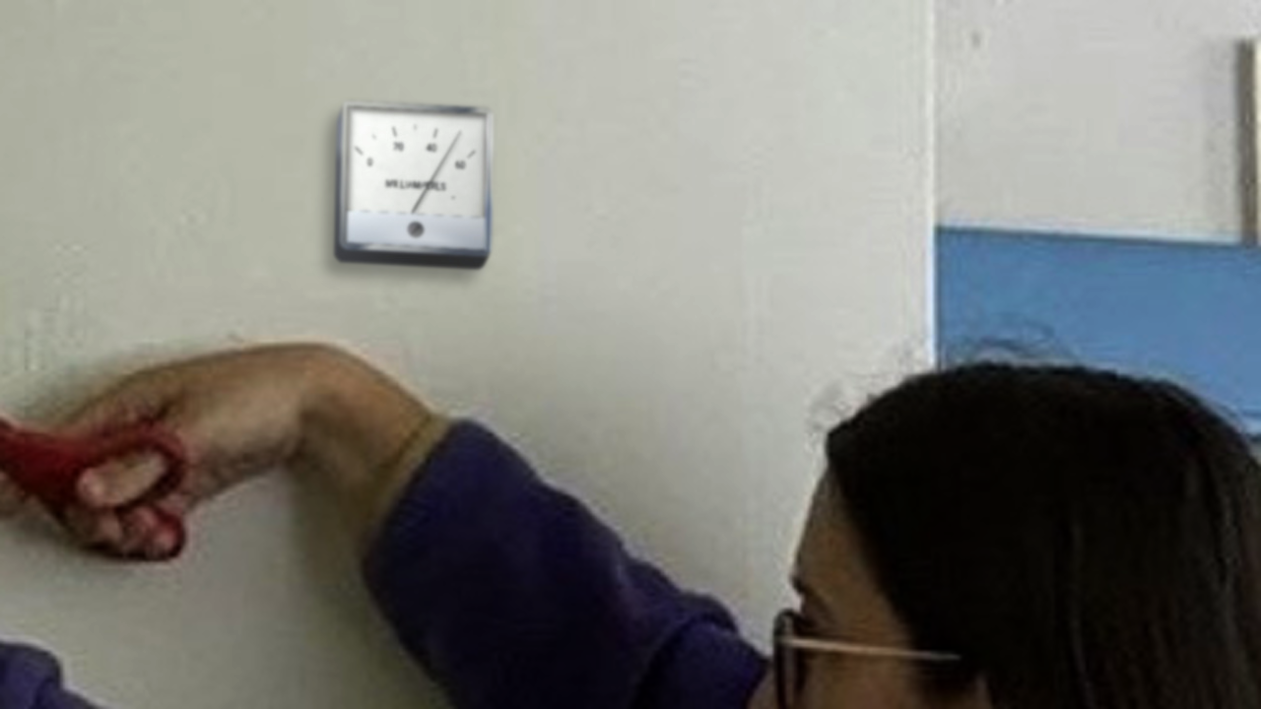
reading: mA 50
